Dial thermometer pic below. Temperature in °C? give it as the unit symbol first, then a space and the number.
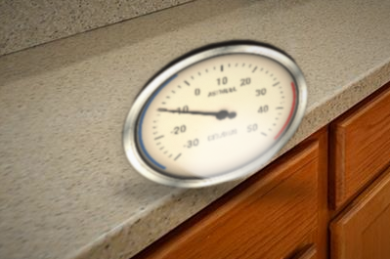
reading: °C -10
